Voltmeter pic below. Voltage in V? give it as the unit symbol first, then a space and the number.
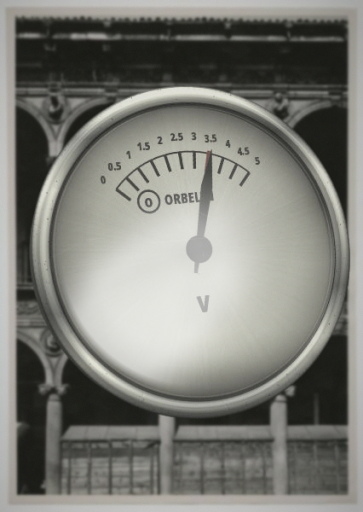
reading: V 3.5
